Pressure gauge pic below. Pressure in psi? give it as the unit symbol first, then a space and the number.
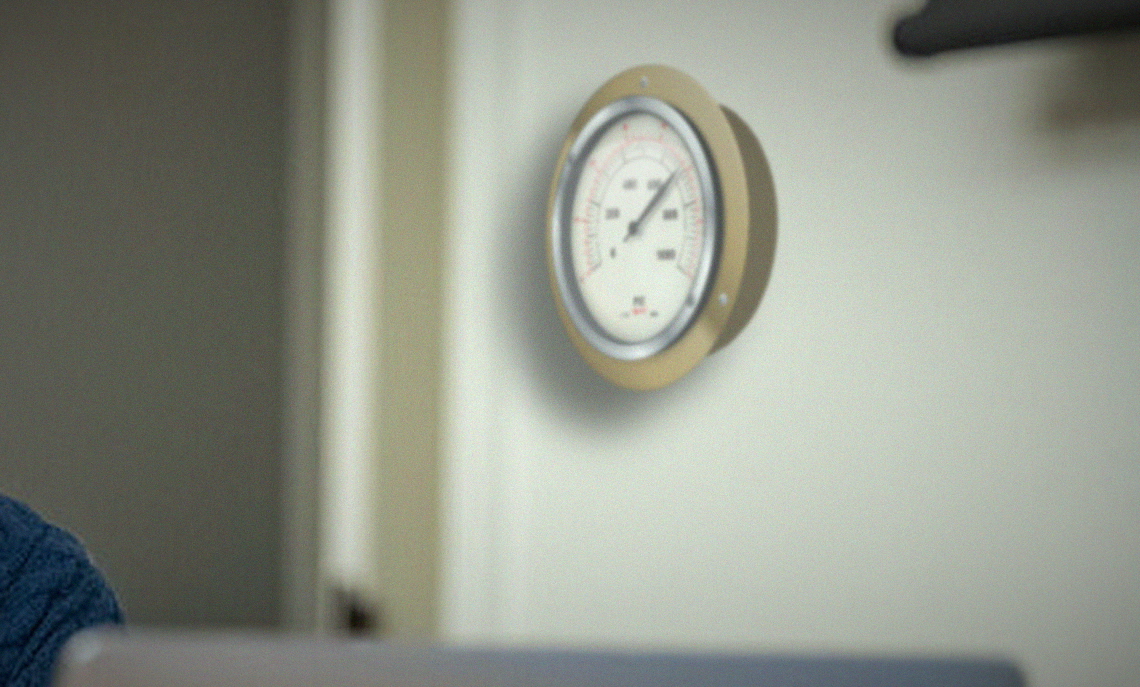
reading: psi 700
